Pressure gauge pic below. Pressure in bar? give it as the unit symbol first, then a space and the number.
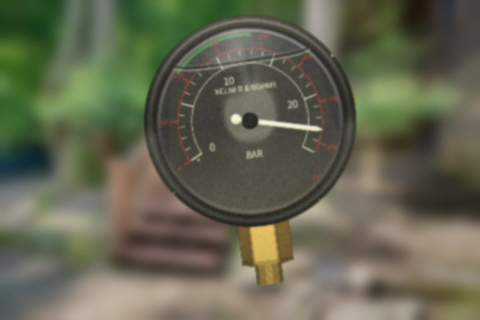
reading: bar 23
